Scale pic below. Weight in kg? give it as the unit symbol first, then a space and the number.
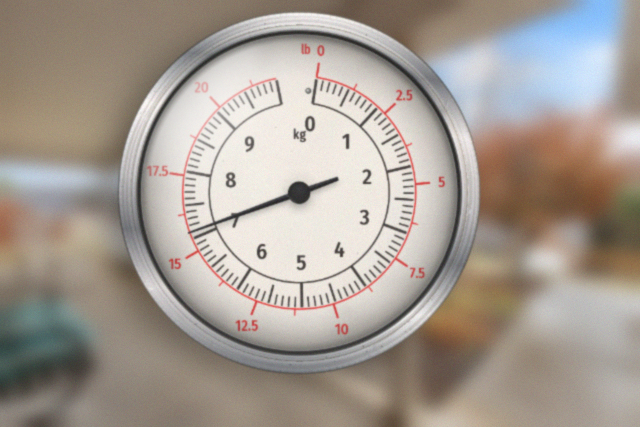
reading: kg 7.1
